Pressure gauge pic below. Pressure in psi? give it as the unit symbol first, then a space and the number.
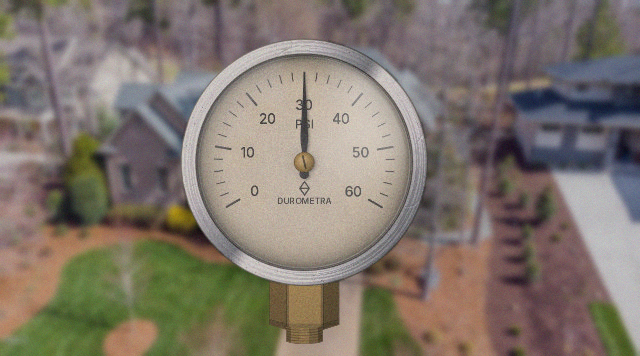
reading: psi 30
